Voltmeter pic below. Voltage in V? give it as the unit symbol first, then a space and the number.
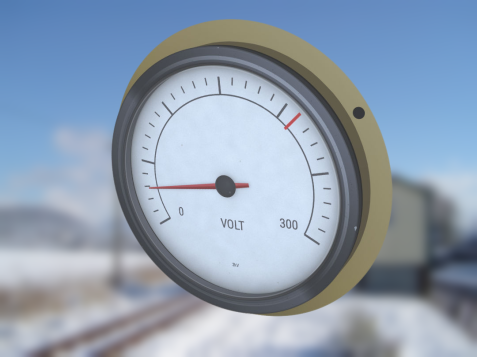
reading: V 30
